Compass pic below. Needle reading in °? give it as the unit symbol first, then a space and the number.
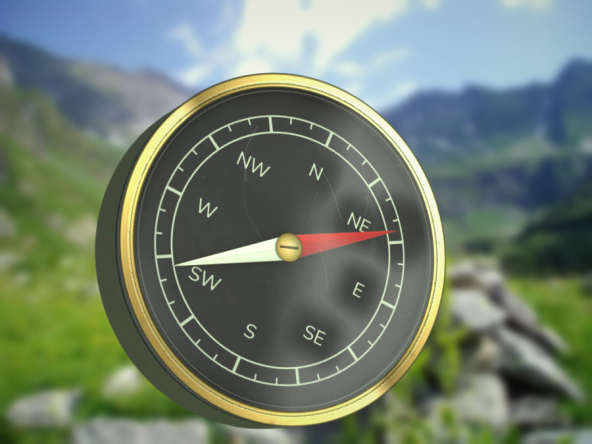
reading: ° 55
